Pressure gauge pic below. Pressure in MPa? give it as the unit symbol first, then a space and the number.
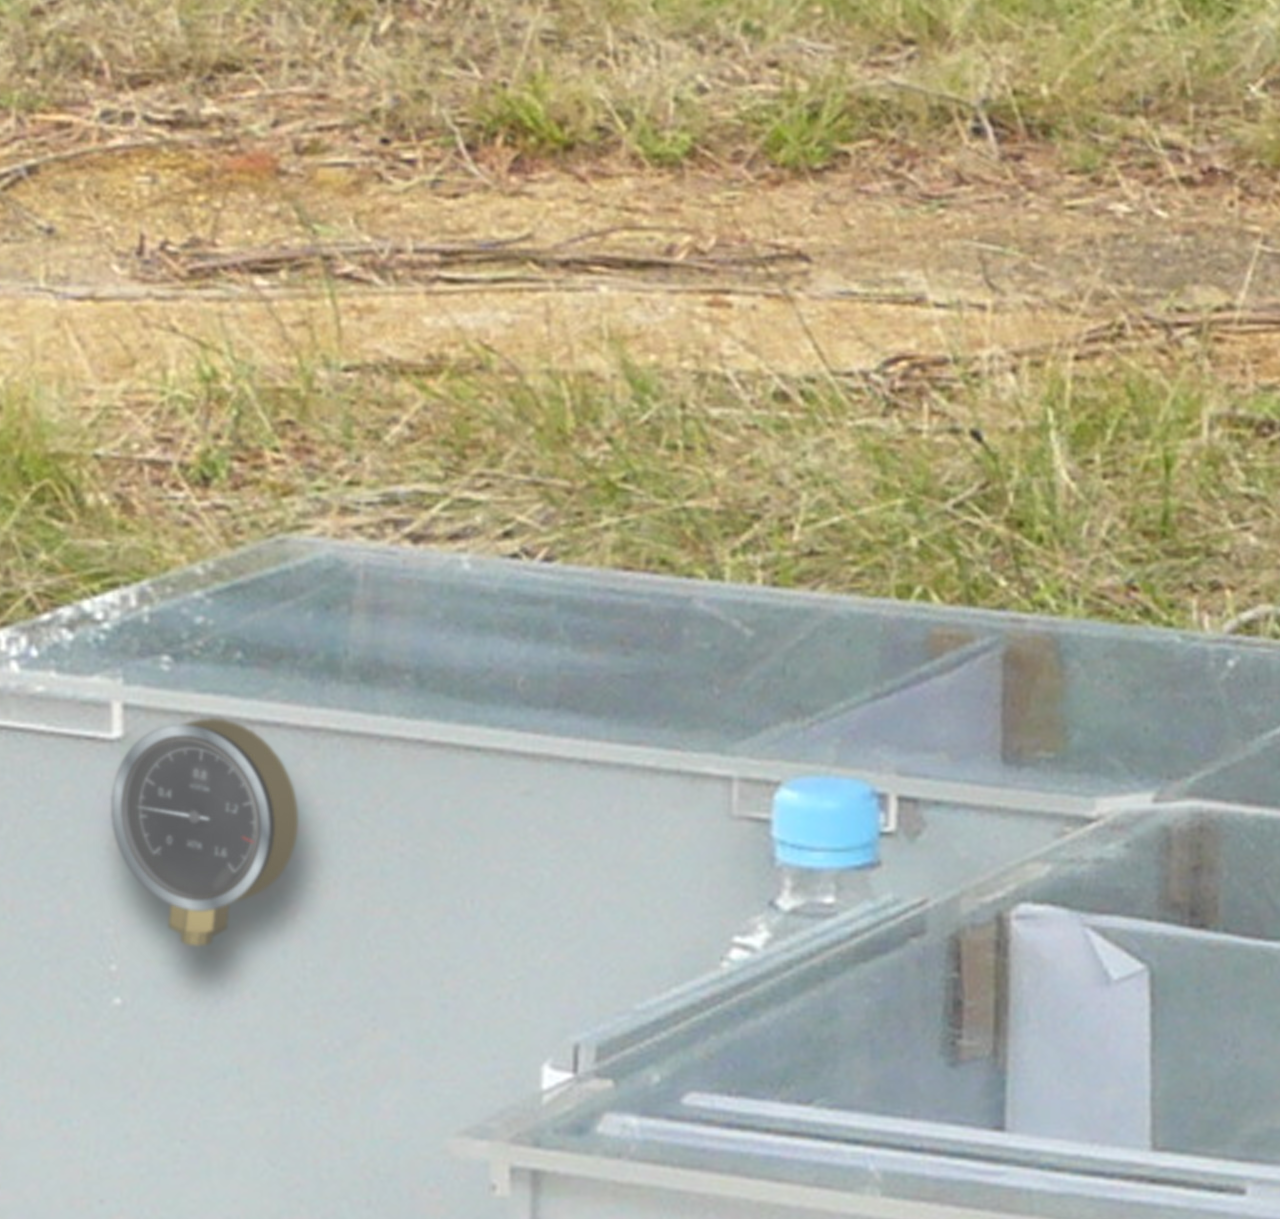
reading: MPa 0.25
